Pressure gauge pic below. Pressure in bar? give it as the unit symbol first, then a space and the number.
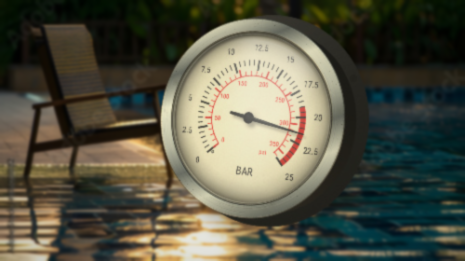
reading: bar 21.5
